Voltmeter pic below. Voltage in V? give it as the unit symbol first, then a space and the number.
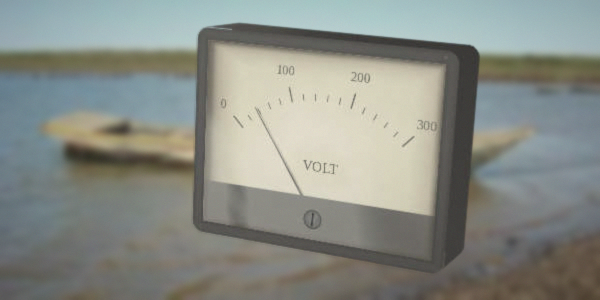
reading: V 40
